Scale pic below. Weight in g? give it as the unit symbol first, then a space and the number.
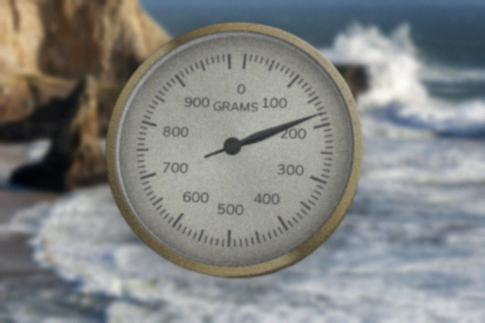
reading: g 180
